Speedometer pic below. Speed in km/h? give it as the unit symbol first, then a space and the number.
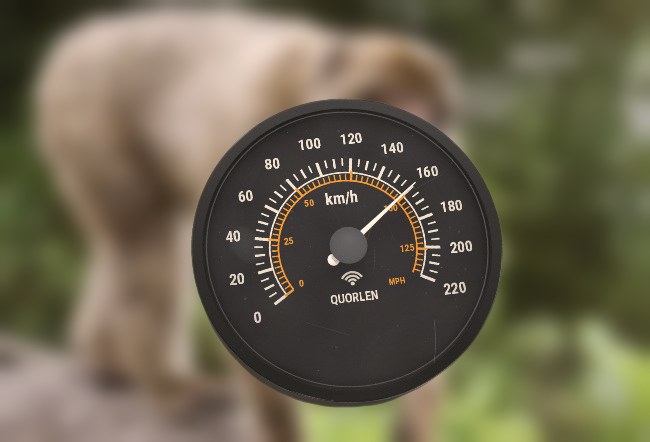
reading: km/h 160
